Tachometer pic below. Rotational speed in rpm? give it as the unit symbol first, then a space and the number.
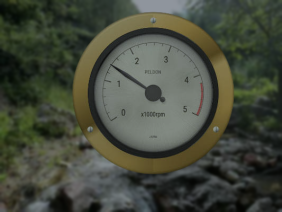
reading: rpm 1400
